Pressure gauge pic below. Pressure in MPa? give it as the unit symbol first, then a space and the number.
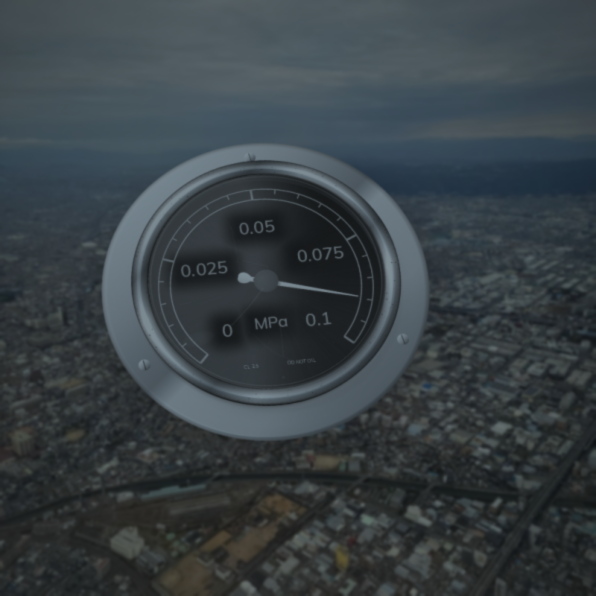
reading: MPa 0.09
